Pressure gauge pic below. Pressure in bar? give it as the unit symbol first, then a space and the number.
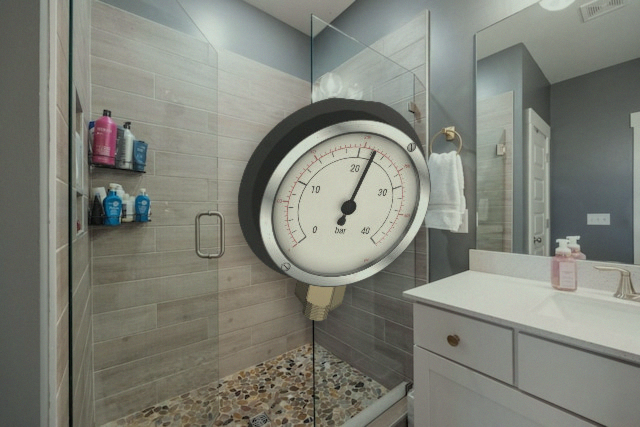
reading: bar 22
